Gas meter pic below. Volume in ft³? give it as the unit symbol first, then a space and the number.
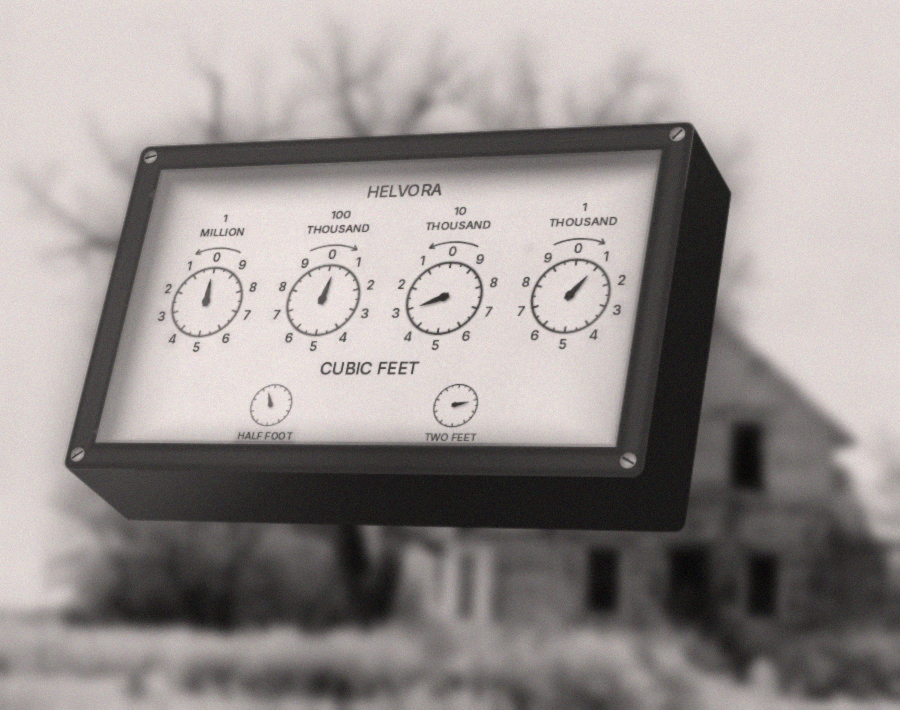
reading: ft³ 3100
